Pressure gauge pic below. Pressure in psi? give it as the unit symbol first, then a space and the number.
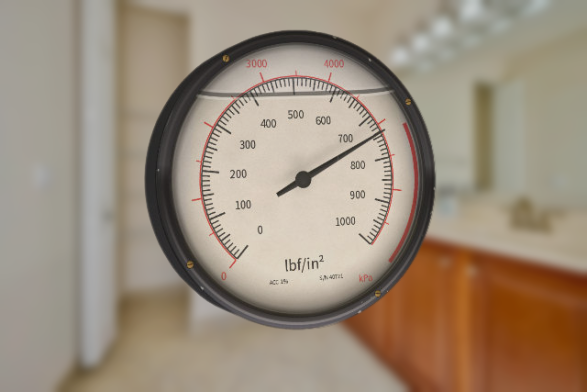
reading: psi 740
